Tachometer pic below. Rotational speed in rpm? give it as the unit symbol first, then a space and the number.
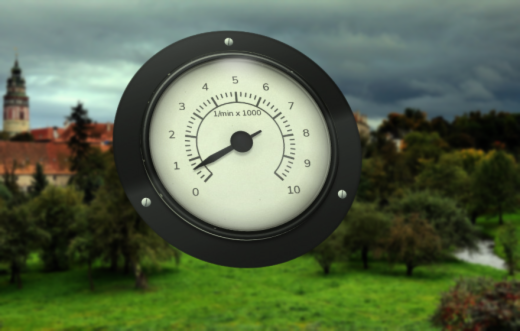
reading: rpm 600
